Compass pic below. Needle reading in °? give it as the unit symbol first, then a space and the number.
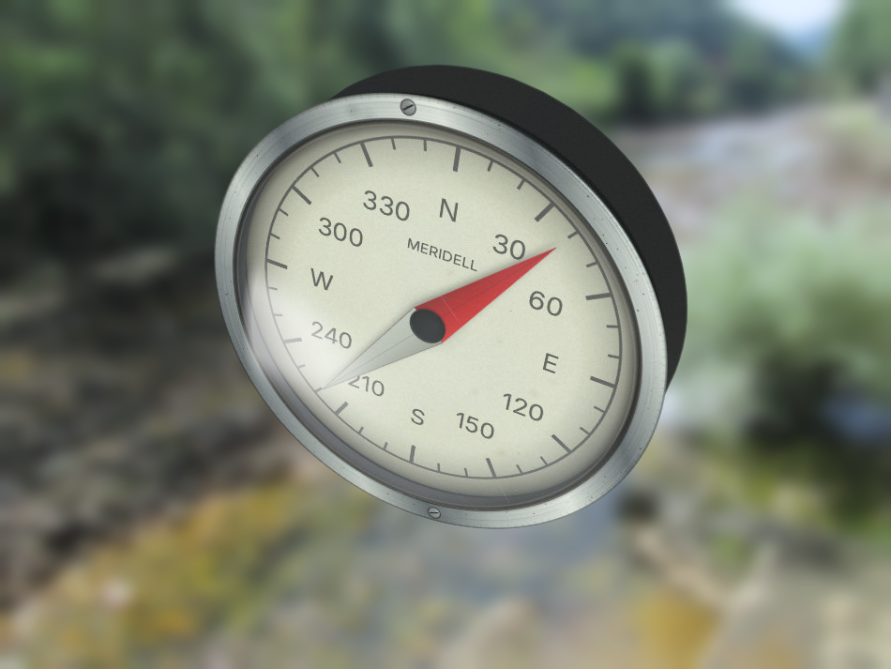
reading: ° 40
